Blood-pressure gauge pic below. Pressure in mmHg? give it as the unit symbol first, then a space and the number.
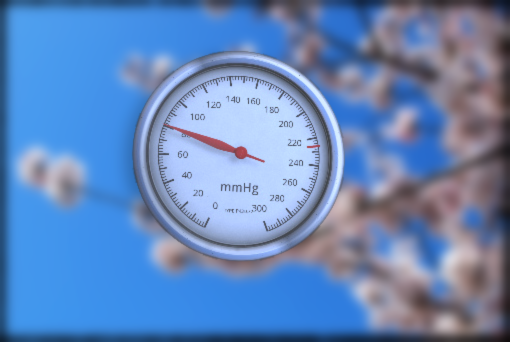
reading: mmHg 80
